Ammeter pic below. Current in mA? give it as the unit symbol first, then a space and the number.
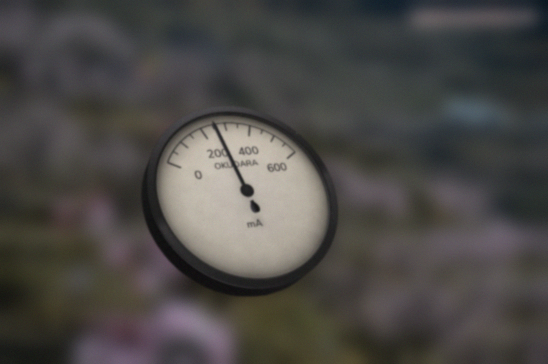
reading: mA 250
